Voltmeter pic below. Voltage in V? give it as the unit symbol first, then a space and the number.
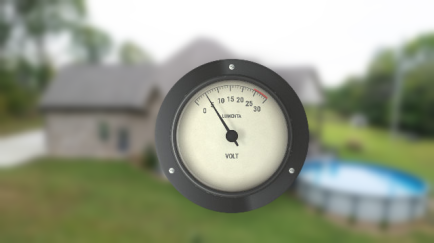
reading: V 5
